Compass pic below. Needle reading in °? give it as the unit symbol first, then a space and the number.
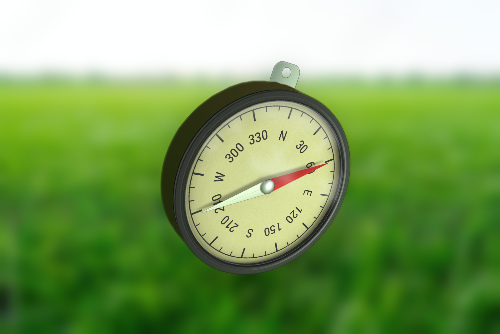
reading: ° 60
